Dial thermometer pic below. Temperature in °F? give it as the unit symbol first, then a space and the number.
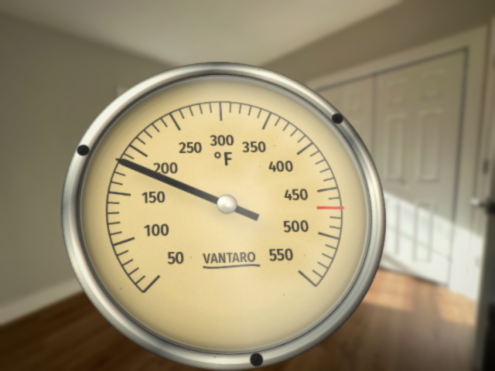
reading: °F 180
